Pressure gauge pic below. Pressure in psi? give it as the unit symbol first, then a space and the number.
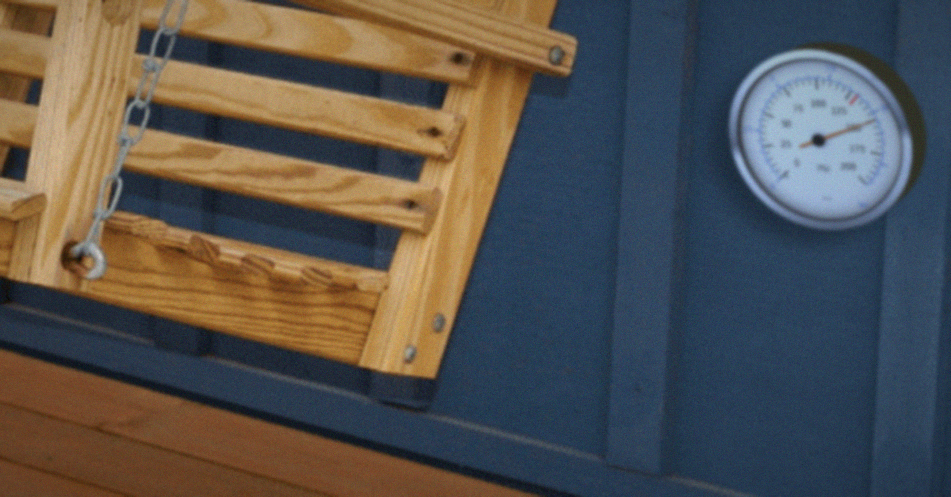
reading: psi 150
